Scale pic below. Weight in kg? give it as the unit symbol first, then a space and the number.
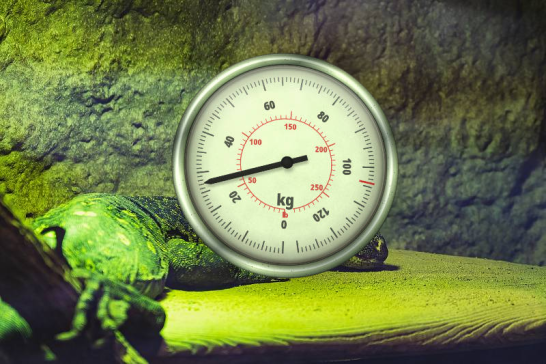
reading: kg 27
